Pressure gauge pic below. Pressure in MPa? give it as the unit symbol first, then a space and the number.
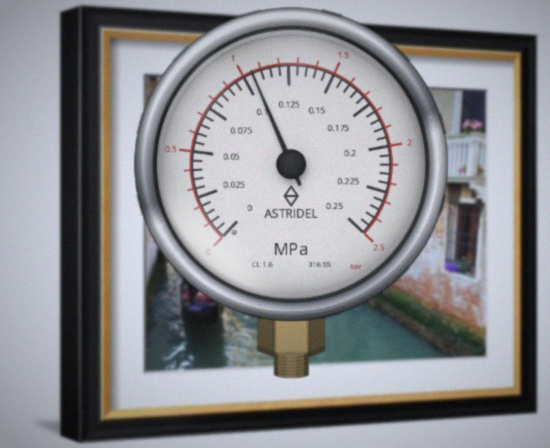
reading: MPa 0.105
